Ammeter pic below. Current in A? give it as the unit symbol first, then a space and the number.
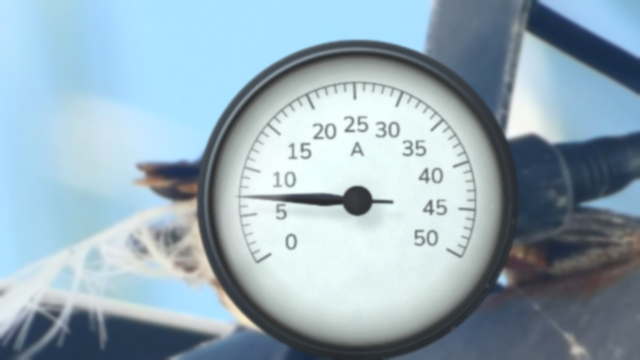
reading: A 7
